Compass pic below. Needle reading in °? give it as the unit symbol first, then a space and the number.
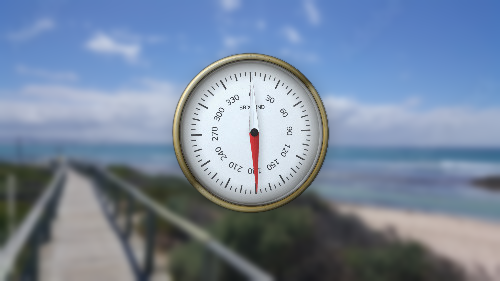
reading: ° 180
